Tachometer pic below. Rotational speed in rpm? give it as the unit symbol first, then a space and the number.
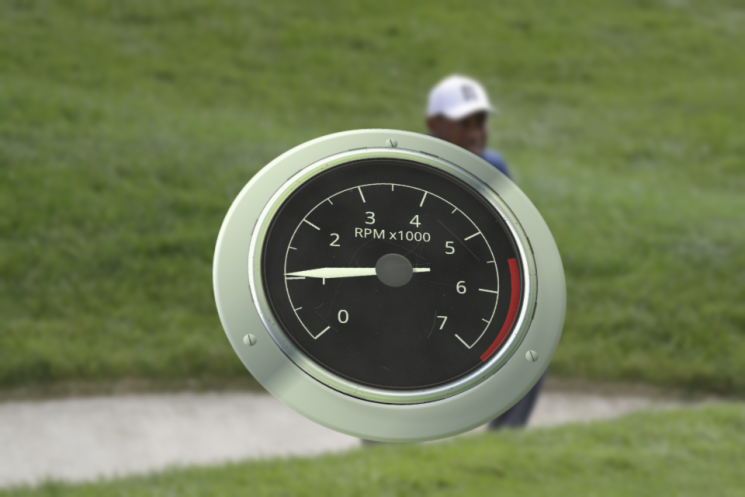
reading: rpm 1000
